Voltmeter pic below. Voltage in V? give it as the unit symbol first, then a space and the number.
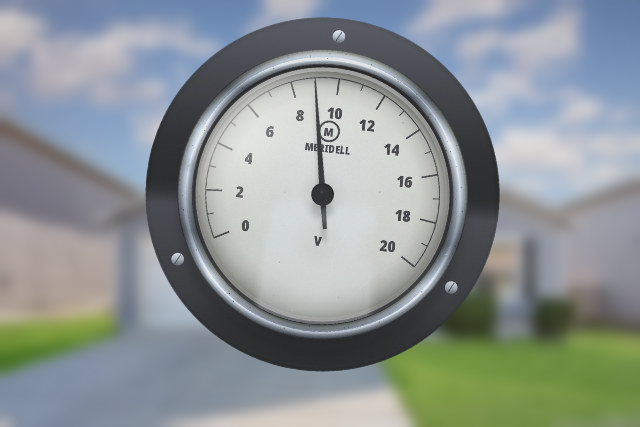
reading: V 9
